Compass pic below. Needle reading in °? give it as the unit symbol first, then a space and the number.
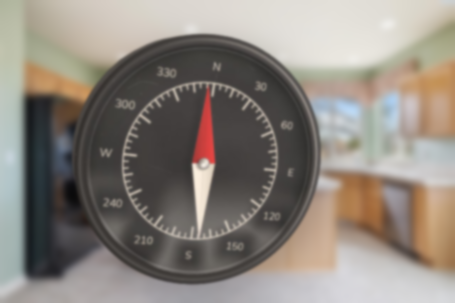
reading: ° 355
